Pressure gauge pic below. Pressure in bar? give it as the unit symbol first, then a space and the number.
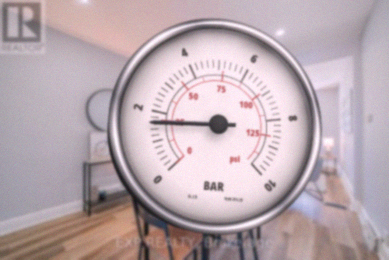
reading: bar 1.6
